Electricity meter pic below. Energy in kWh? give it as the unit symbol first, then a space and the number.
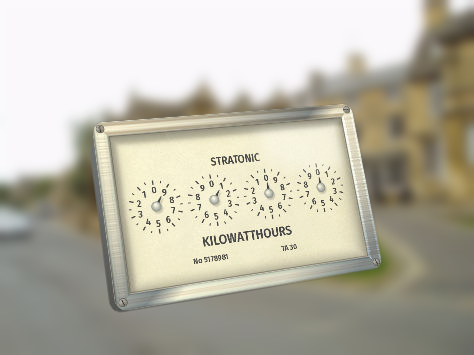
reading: kWh 9100
